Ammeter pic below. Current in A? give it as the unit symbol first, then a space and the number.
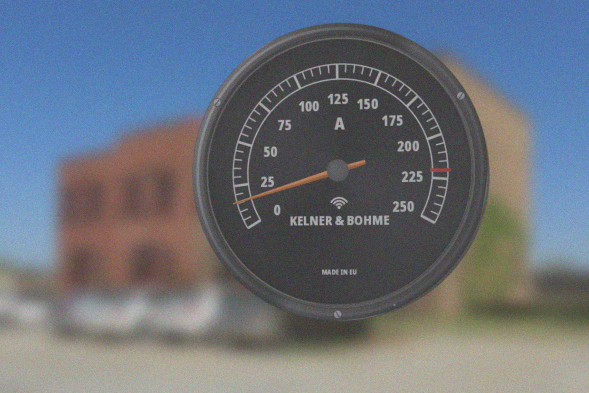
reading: A 15
